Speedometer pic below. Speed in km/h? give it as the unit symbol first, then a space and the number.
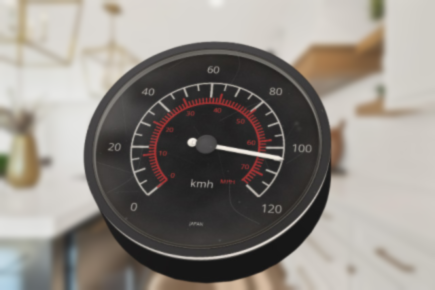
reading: km/h 105
